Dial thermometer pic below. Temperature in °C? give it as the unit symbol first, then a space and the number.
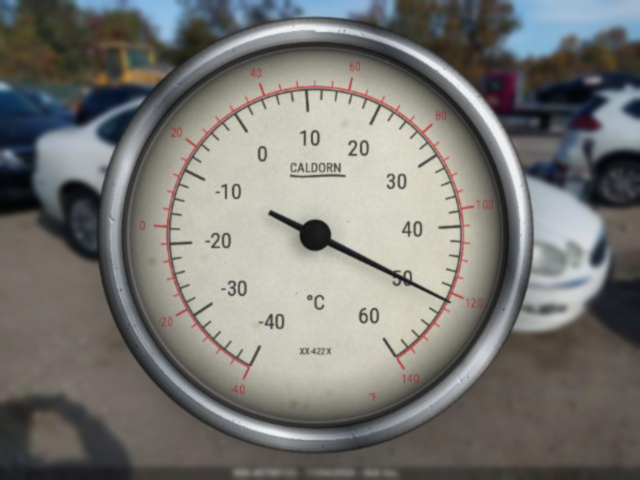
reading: °C 50
